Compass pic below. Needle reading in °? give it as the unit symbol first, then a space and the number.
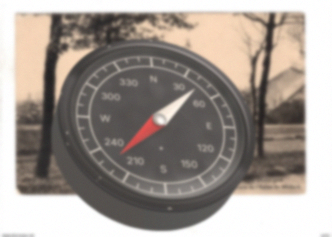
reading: ° 225
